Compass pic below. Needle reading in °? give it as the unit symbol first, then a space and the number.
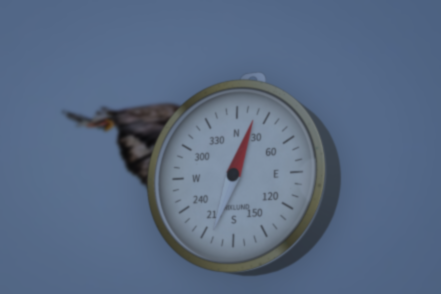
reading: ° 20
